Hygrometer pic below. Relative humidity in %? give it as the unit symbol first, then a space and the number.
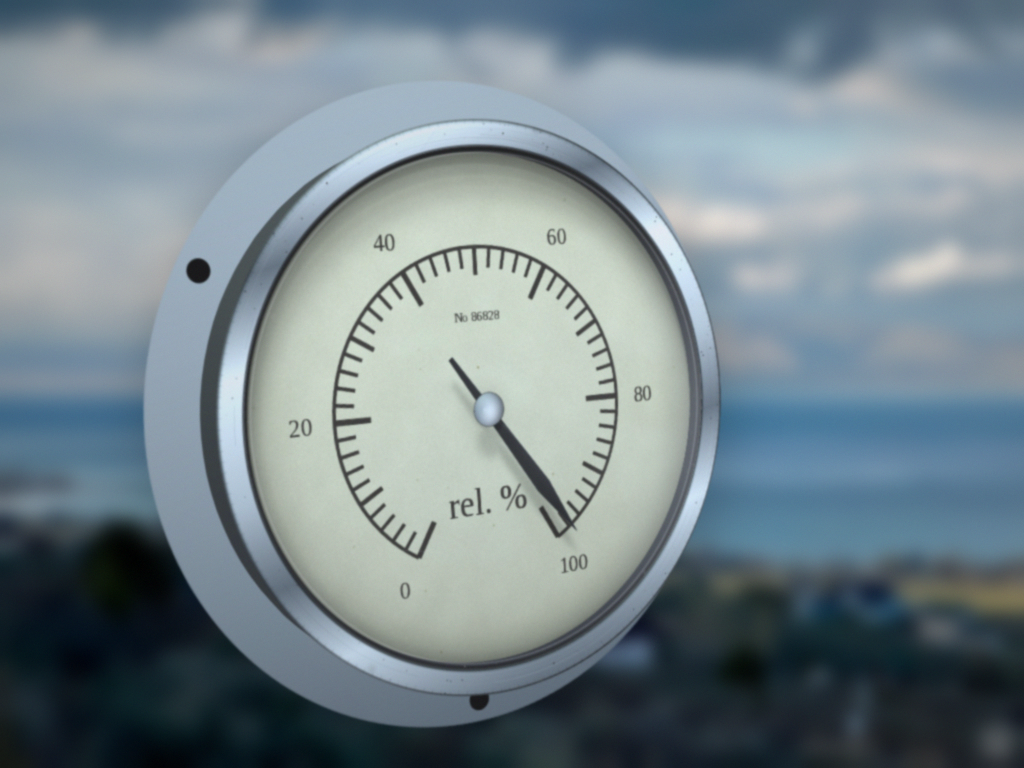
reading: % 98
